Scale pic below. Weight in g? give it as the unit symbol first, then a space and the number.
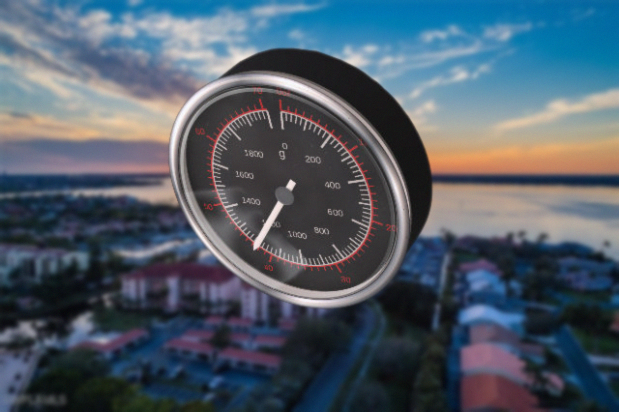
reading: g 1200
